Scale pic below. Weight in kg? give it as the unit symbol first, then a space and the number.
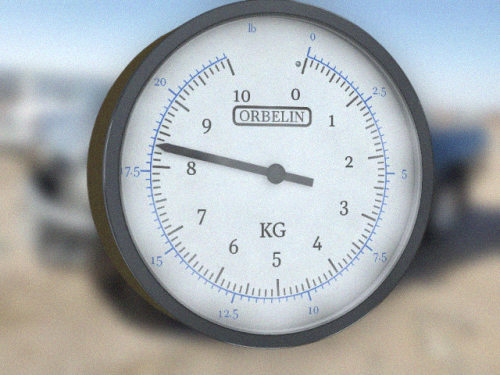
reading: kg 8.3
